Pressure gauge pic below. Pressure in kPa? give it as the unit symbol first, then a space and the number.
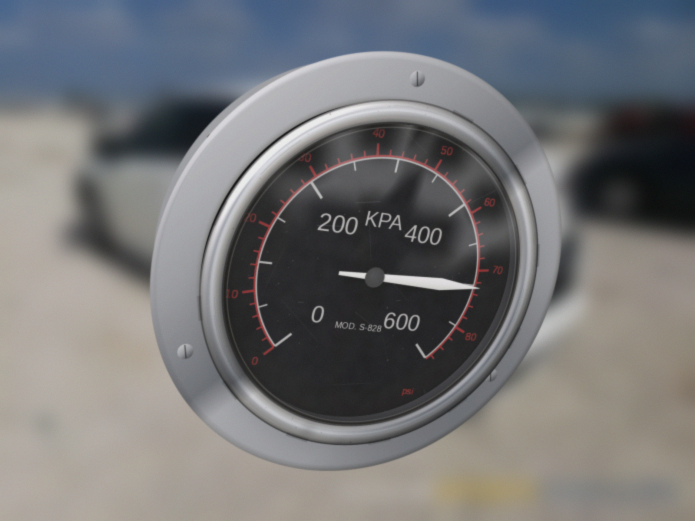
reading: kPa 500
